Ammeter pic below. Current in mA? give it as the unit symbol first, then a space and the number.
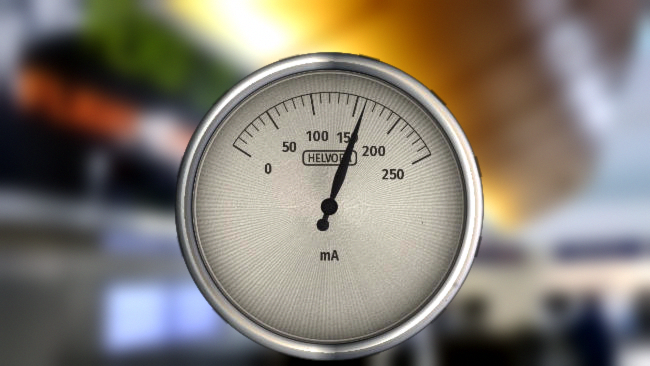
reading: mA 160
